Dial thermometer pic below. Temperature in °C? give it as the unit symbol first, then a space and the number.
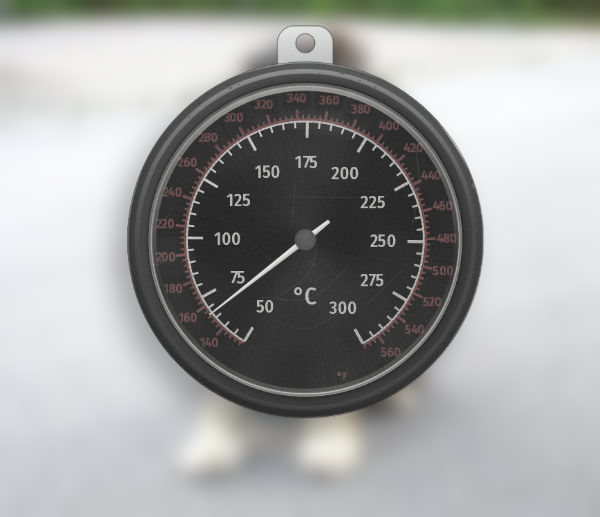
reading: °C 67.5
